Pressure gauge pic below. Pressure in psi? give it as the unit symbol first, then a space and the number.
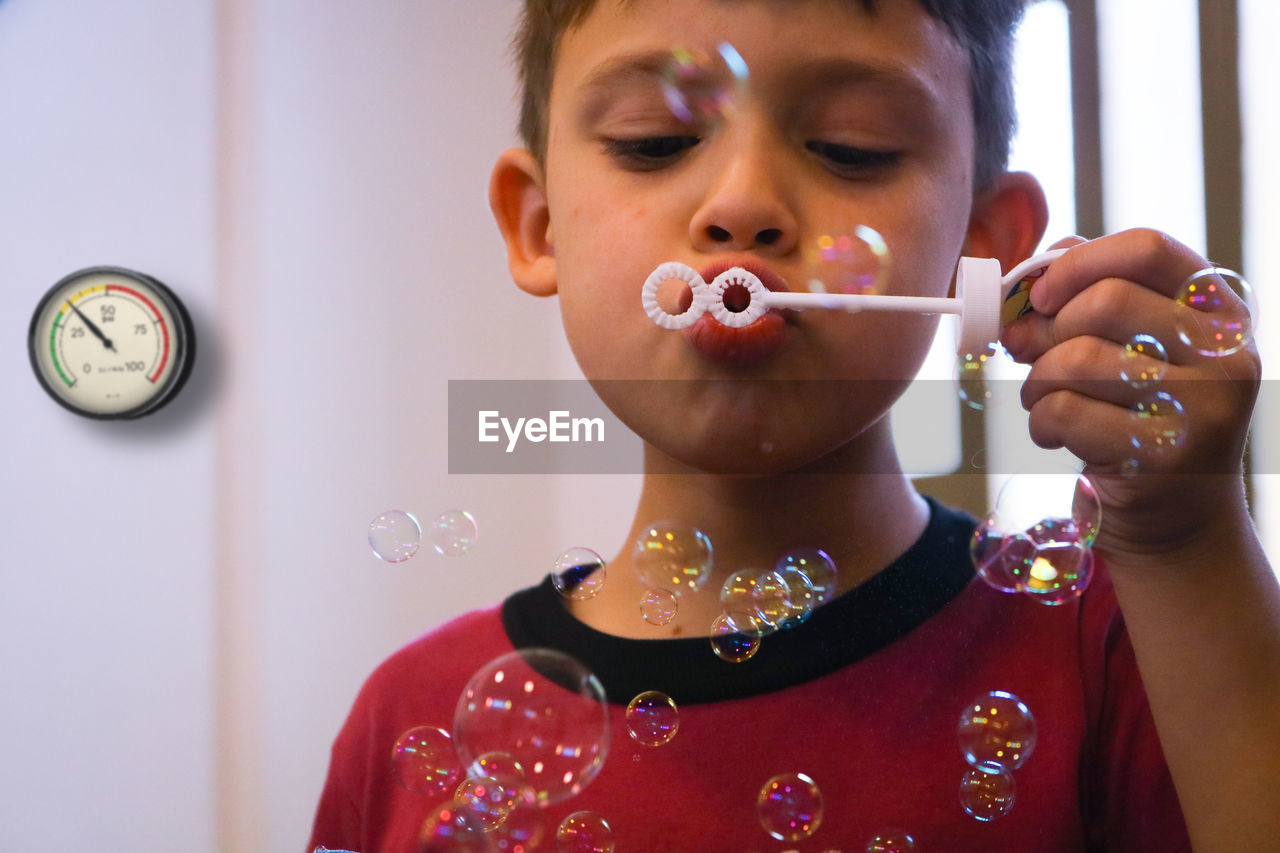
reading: psi 35
